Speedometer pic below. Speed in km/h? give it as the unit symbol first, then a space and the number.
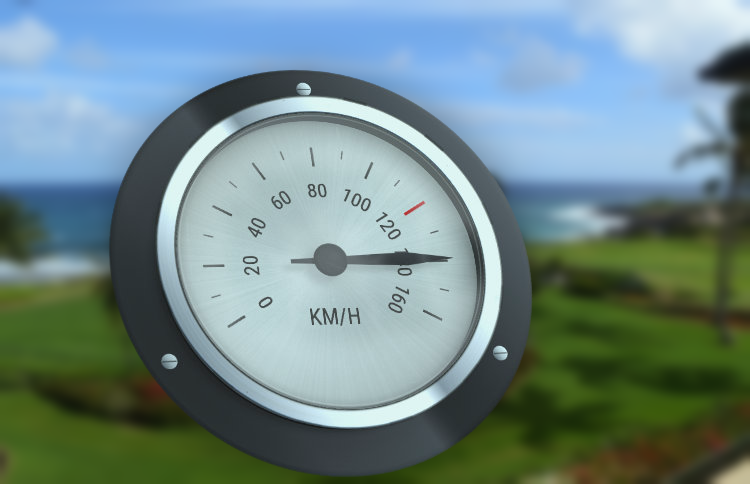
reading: km/h 140
